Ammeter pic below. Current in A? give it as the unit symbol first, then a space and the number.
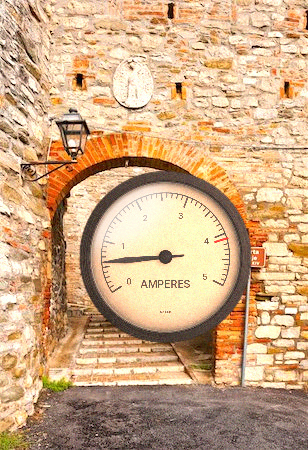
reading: A 0.6
